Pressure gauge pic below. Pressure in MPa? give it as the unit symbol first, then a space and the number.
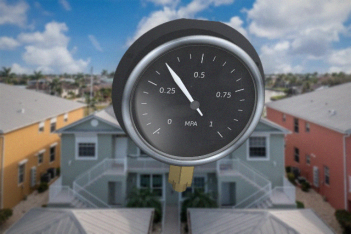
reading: MPa 0.35
